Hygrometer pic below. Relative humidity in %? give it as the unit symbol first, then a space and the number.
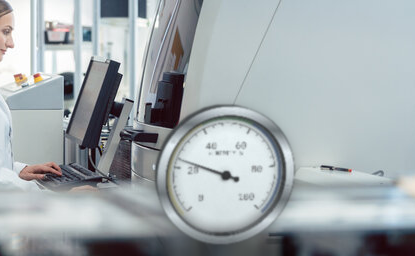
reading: % 24
